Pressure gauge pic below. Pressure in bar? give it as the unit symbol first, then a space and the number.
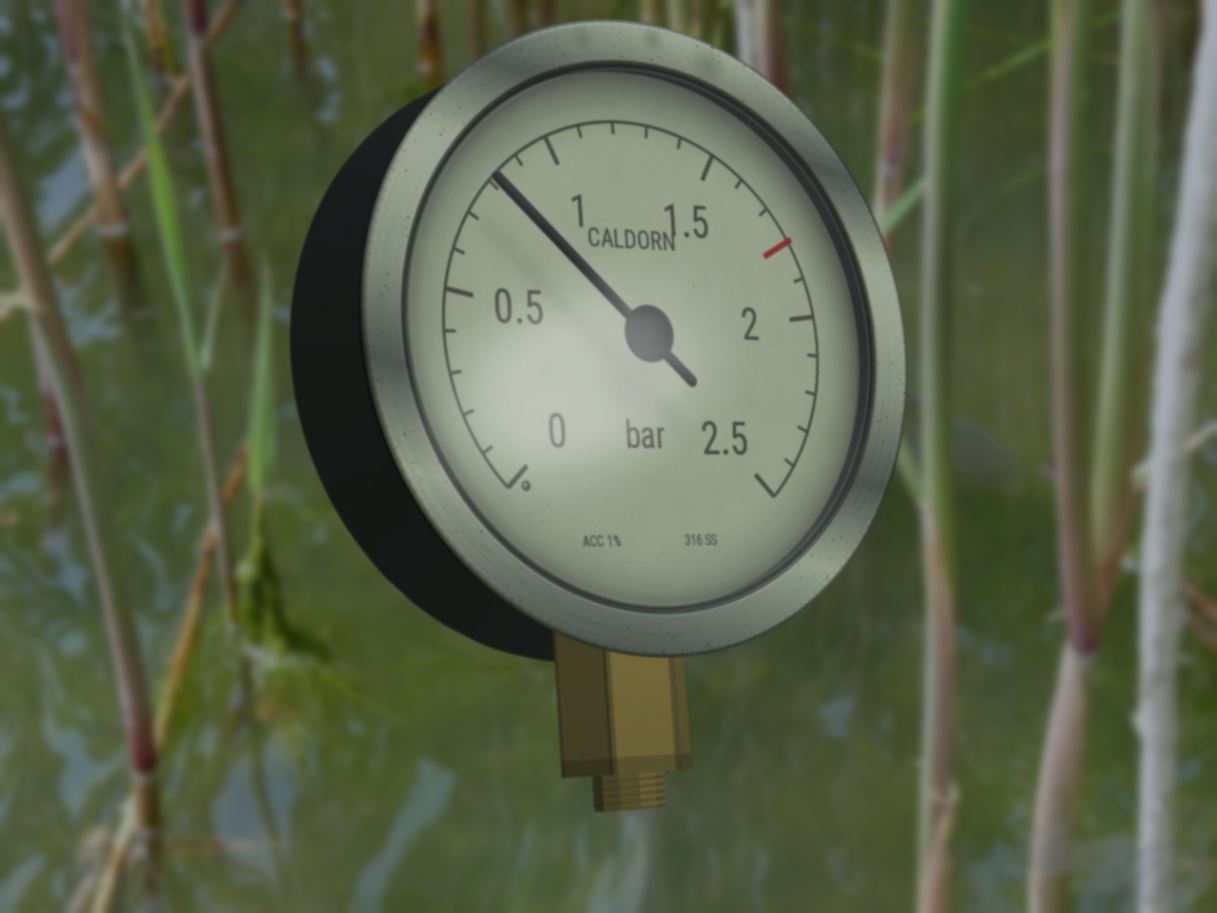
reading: bar 0.8
